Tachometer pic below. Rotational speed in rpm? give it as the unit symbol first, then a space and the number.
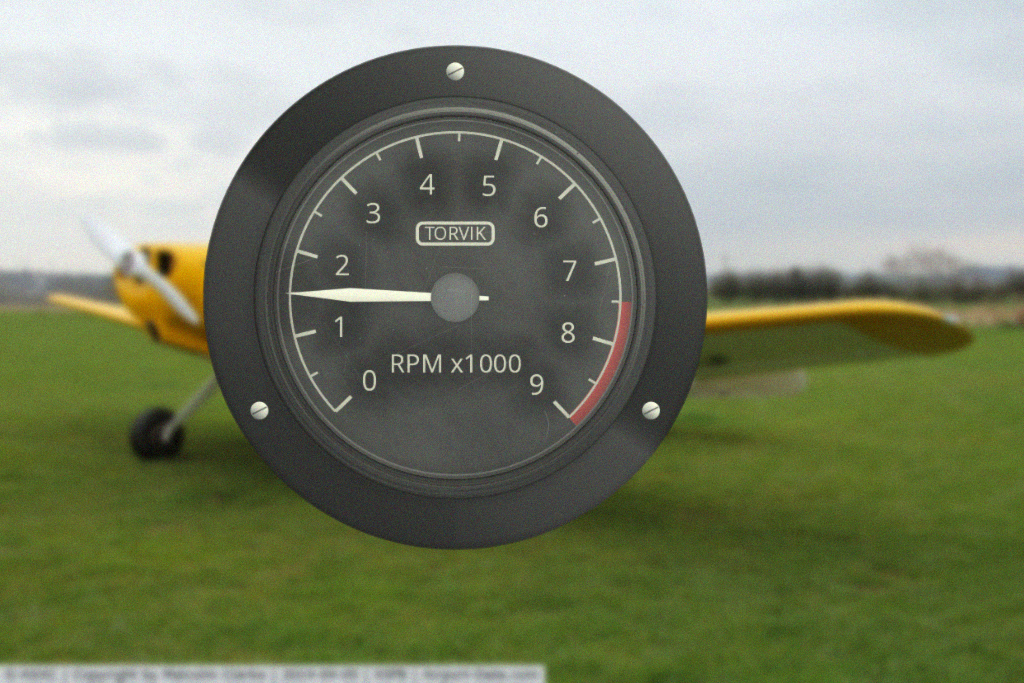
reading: rpm 1500
